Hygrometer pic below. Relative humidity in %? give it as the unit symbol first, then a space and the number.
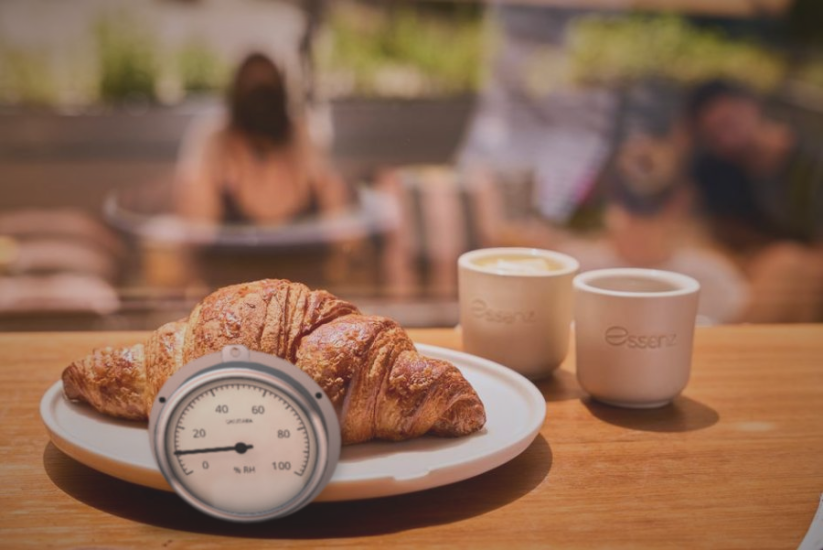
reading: % 10
